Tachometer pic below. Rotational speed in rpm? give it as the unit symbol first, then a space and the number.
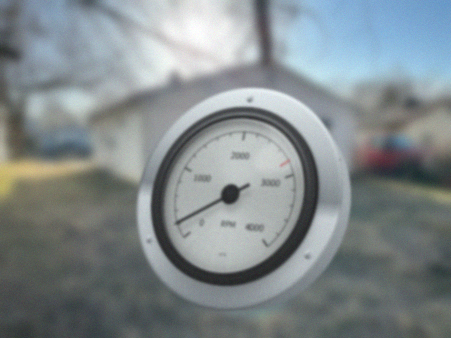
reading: rpm 200
